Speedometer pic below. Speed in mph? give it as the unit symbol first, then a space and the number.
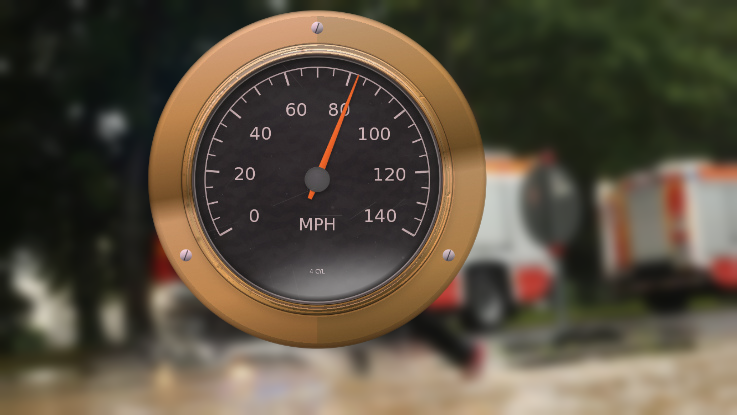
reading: mph 82.5
